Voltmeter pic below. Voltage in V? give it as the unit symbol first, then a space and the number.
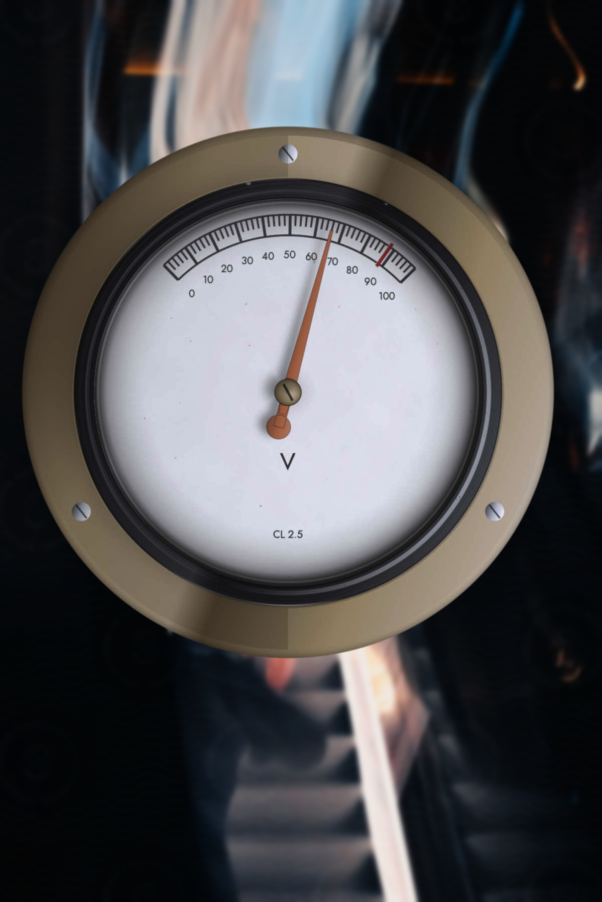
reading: V 66
